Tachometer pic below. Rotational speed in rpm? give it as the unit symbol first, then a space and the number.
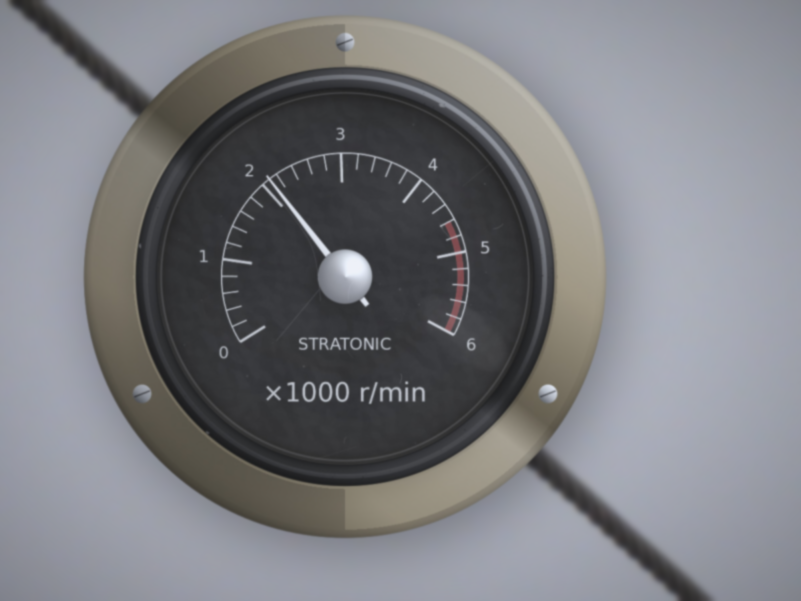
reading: rpm 2100
